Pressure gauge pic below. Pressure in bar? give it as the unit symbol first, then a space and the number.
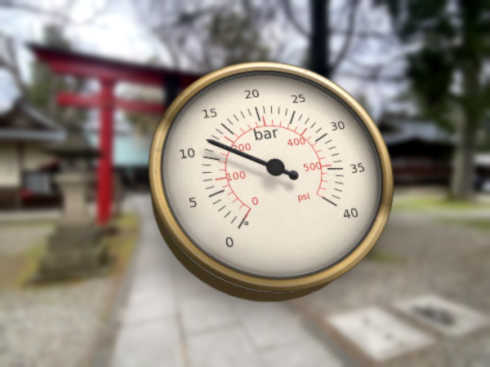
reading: bar 12
